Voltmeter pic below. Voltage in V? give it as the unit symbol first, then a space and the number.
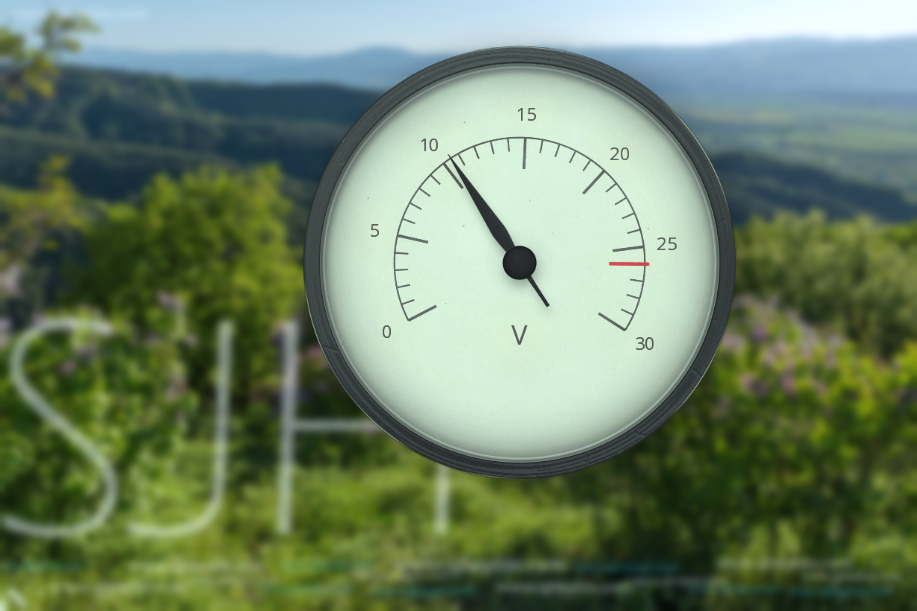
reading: V 10.5
